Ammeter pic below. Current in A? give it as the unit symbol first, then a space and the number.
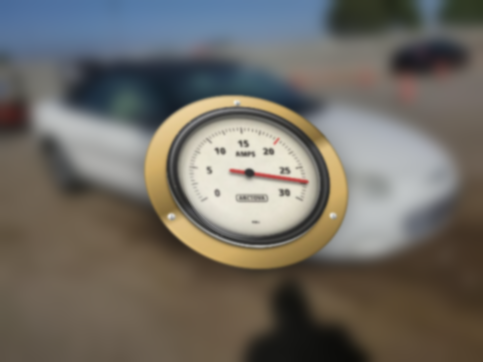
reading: A 27.5
